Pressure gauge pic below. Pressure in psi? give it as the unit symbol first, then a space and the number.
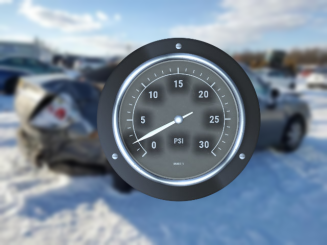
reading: psi 2
